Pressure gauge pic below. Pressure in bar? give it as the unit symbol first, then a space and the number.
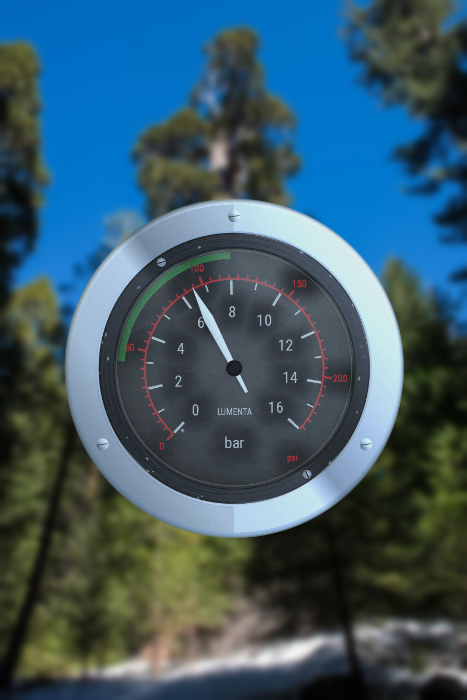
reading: bar 6.5
